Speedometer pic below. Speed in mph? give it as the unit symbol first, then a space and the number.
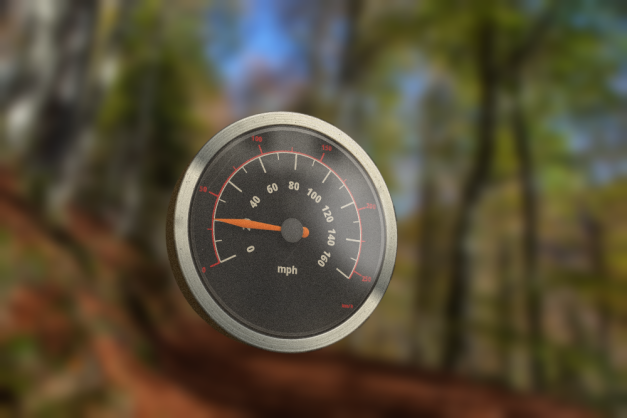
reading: mph 20
